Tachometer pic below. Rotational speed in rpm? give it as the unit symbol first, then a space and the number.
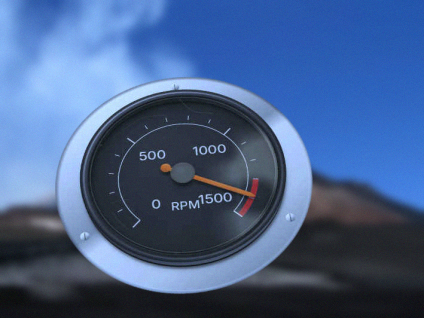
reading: rpm 1400
